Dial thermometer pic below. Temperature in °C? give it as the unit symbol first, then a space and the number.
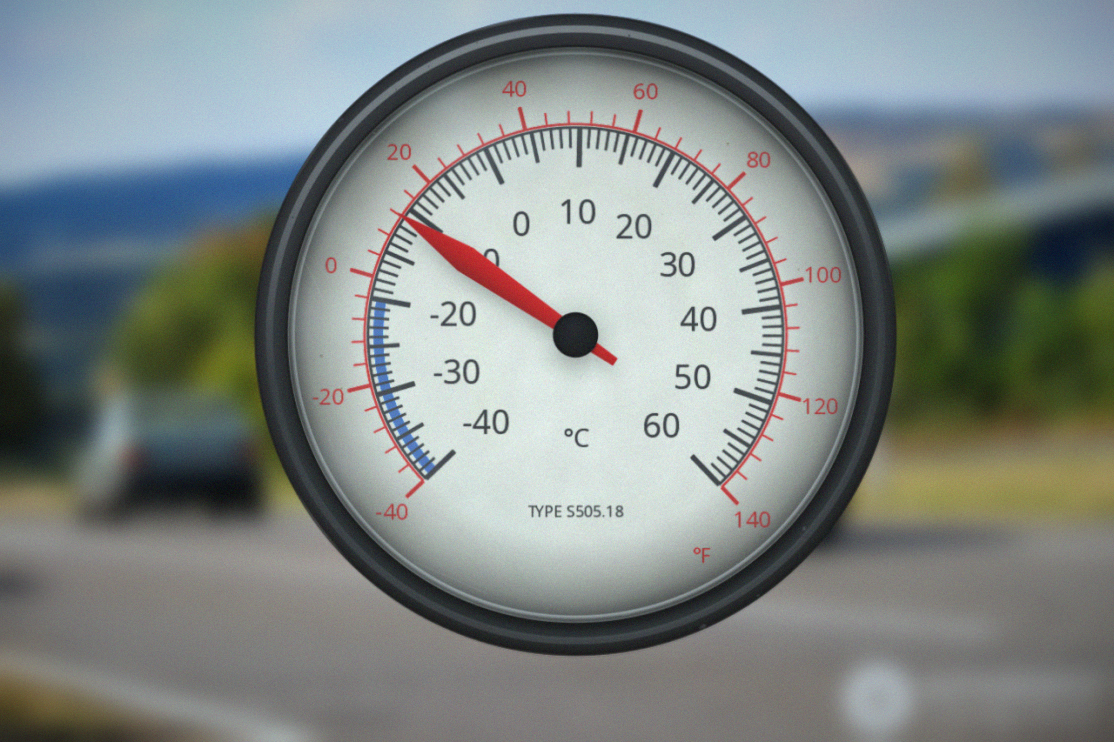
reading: °C -11
